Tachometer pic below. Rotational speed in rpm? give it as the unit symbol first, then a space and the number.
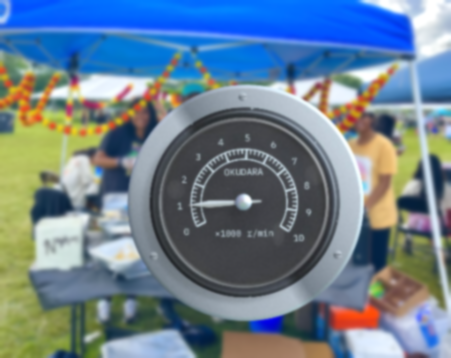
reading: rpm 1000
